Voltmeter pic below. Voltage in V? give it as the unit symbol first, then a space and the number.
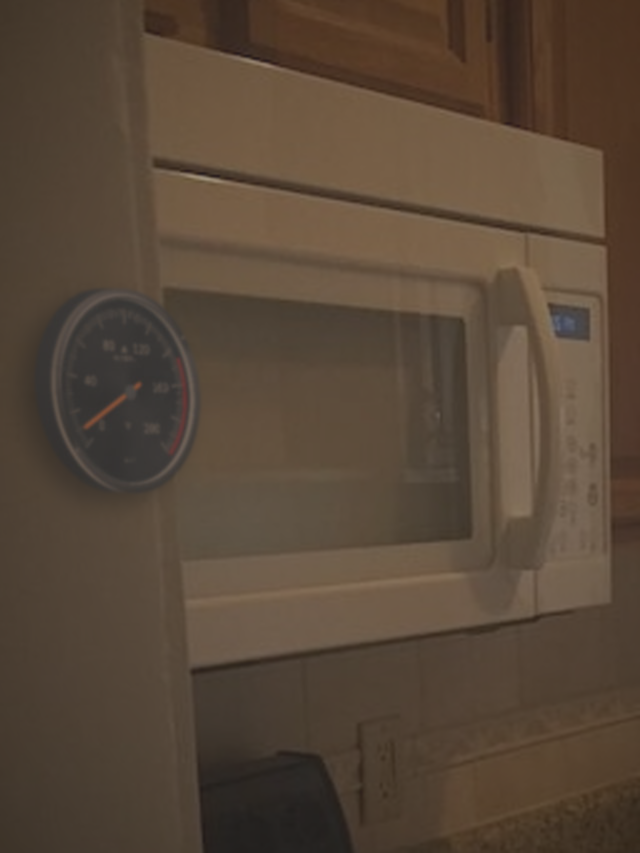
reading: V 10
